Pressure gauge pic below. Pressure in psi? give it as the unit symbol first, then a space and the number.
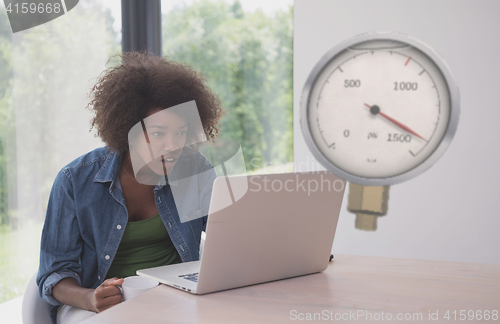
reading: psi 1400
